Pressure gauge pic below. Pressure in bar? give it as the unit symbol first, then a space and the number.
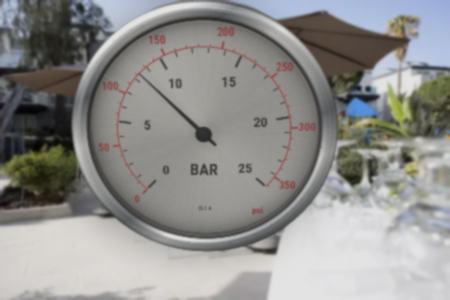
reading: bar 8.5
